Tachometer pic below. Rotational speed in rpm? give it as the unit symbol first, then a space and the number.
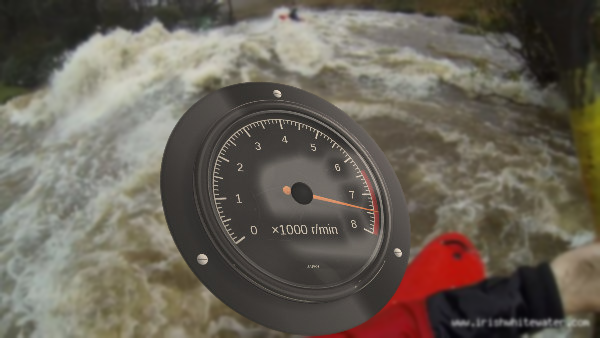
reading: rpm 7500
